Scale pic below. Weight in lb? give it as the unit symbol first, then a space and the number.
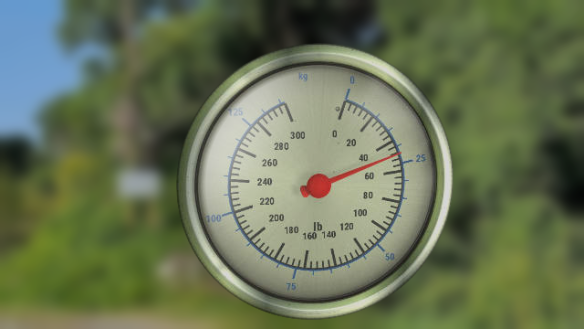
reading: lb 48
